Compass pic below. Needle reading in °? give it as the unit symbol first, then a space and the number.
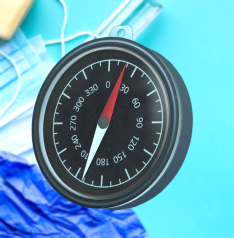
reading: ° 20
